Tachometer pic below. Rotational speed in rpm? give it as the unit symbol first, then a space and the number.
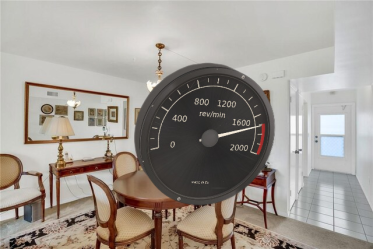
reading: rpm 1700
